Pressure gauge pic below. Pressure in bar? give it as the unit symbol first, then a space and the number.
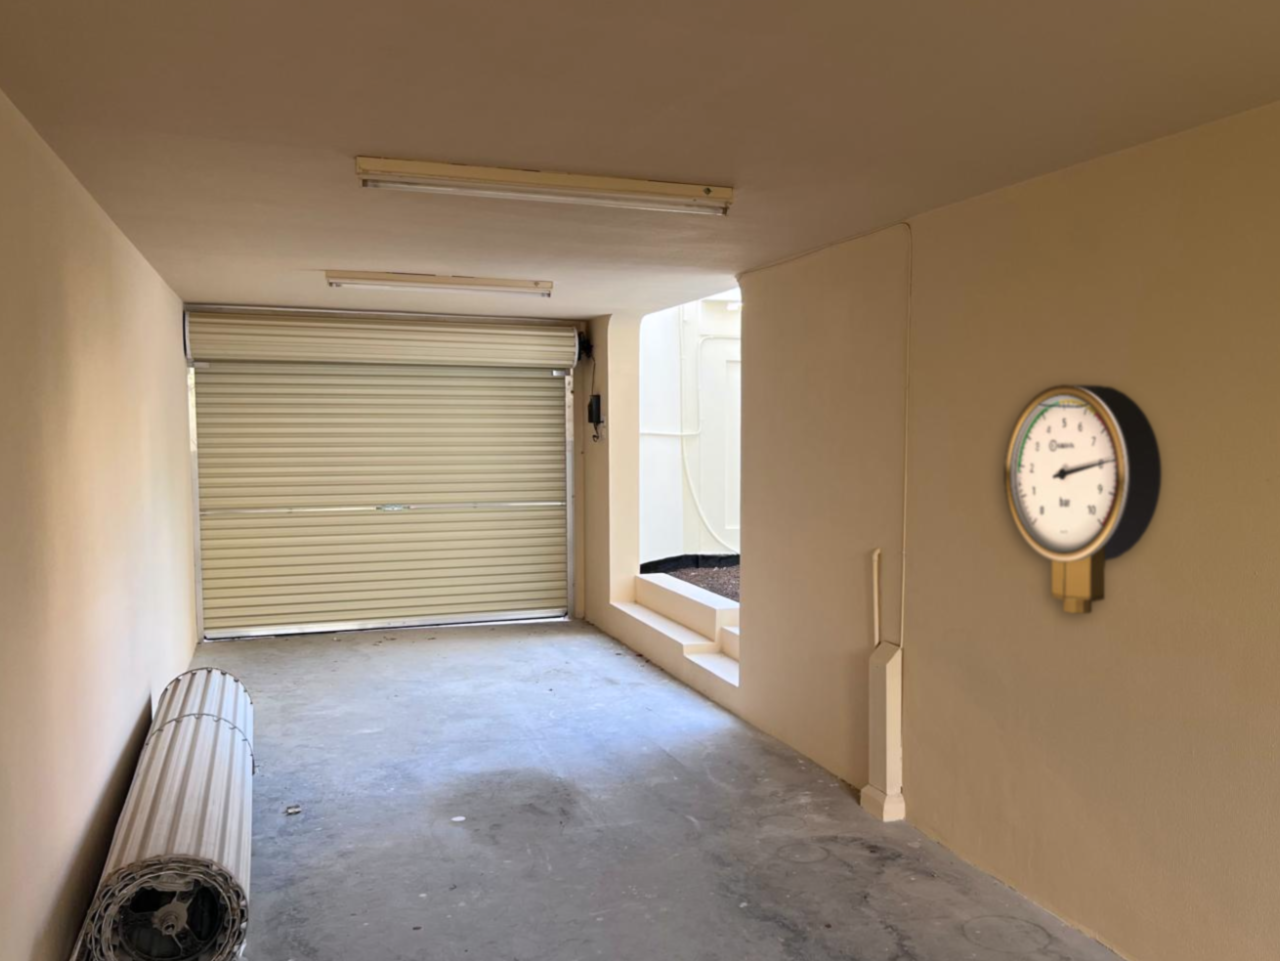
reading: bar 8
